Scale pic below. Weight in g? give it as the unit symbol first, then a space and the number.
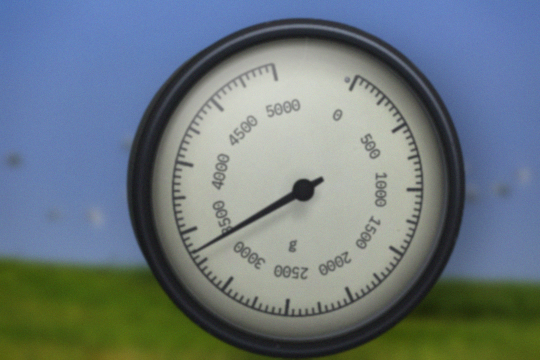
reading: g 3350
